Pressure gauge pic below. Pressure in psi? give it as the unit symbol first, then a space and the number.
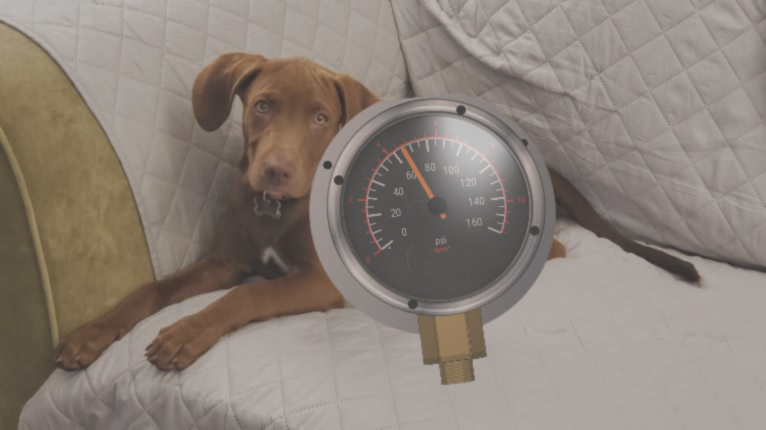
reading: psi 65
